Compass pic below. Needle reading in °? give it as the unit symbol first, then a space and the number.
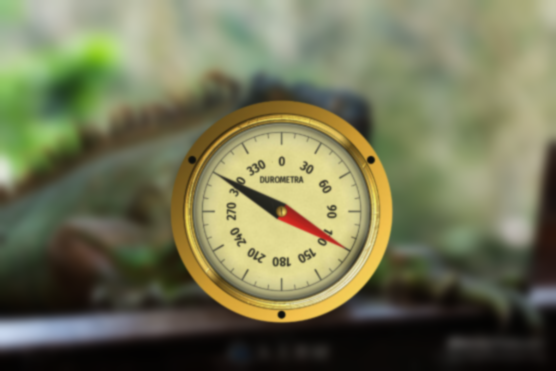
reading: ° 120
